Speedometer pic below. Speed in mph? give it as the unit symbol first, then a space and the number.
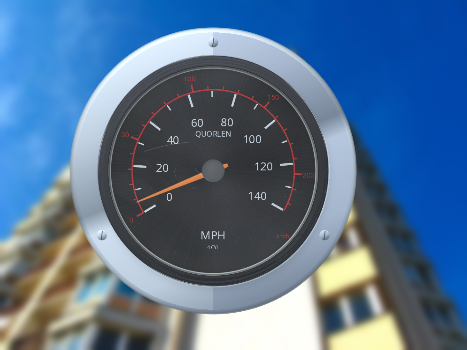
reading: mph 5
